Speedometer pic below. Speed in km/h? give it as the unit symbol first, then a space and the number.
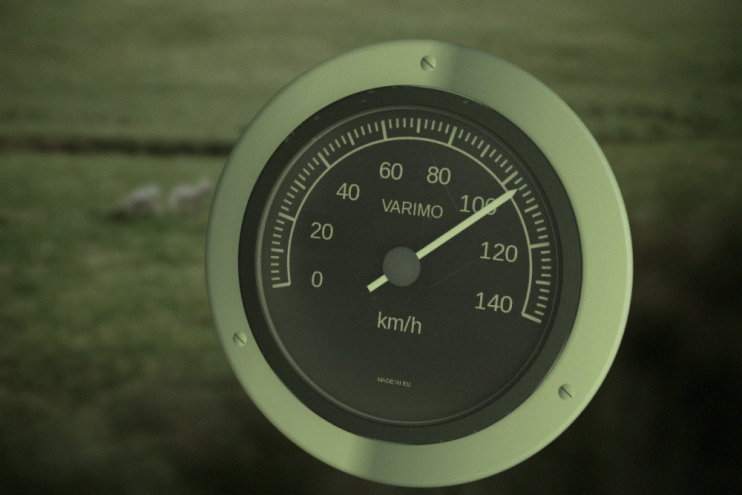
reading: km/h 104
